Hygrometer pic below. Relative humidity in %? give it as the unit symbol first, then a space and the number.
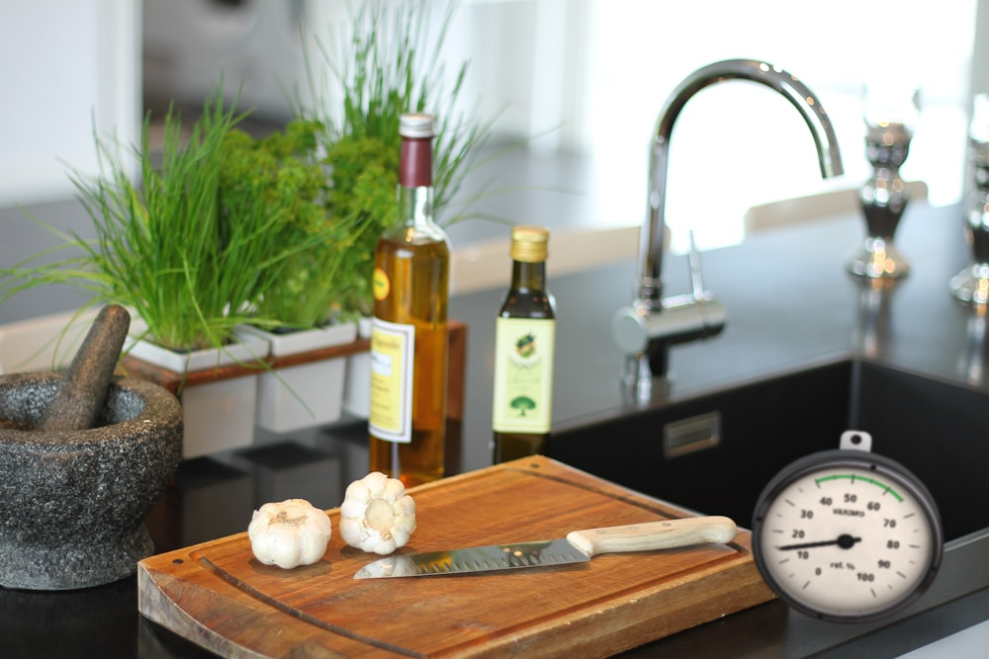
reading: % 15
